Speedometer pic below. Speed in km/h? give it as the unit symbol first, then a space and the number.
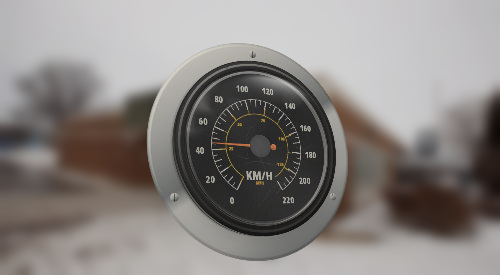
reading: km/h 45
